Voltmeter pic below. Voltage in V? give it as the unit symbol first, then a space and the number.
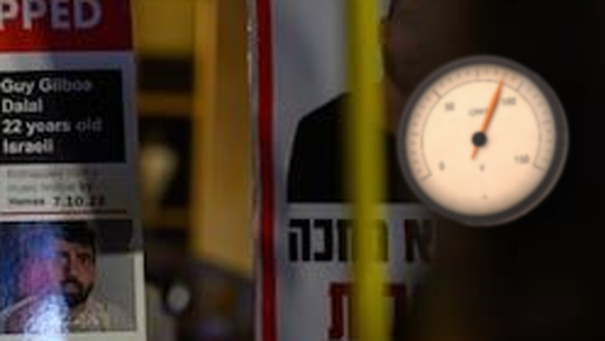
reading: V 90
